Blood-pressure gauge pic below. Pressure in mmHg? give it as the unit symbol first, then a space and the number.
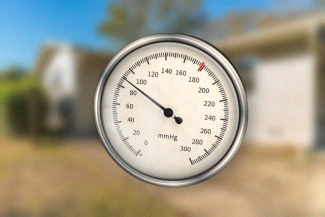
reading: mmHg 90
